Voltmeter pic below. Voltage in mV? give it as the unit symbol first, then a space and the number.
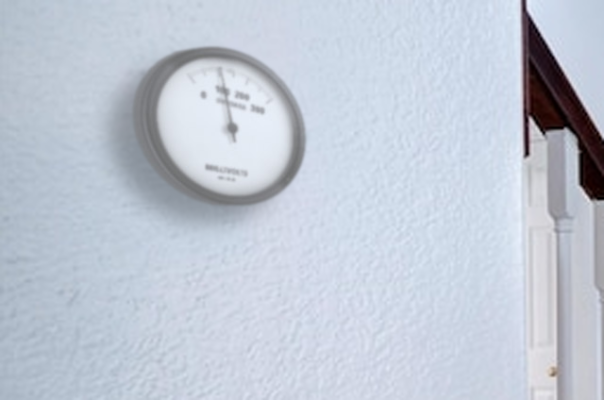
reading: mV 100
